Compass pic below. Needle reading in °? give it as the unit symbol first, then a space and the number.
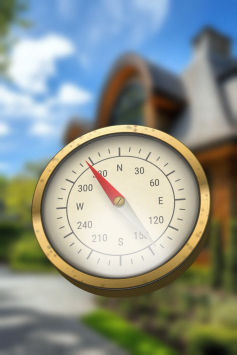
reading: ° 325
